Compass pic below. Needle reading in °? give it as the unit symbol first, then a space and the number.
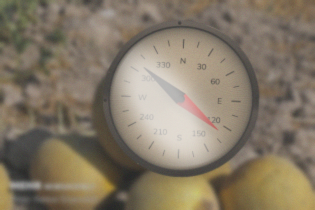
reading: ° 127.5
